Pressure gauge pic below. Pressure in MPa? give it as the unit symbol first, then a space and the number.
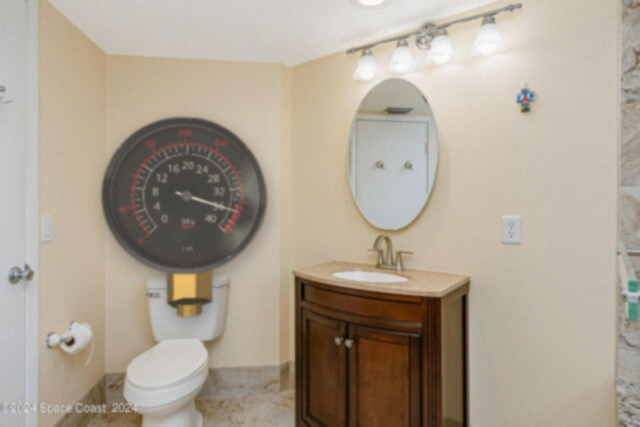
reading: MPa 36
